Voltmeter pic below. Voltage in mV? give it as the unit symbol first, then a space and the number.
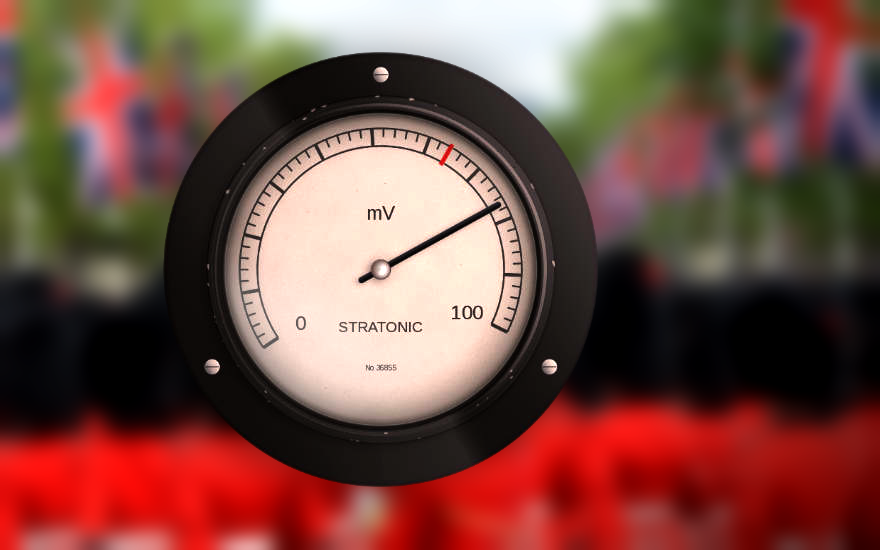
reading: mV 77
